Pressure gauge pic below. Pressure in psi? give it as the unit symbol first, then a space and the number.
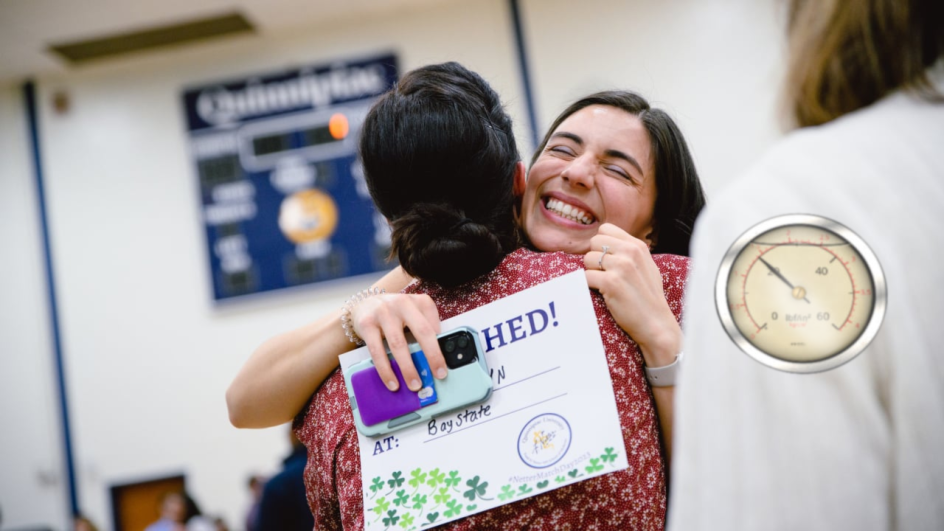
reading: psi 20
